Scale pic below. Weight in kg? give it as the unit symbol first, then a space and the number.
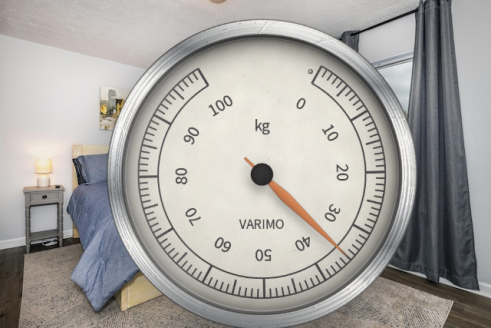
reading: kg 35
